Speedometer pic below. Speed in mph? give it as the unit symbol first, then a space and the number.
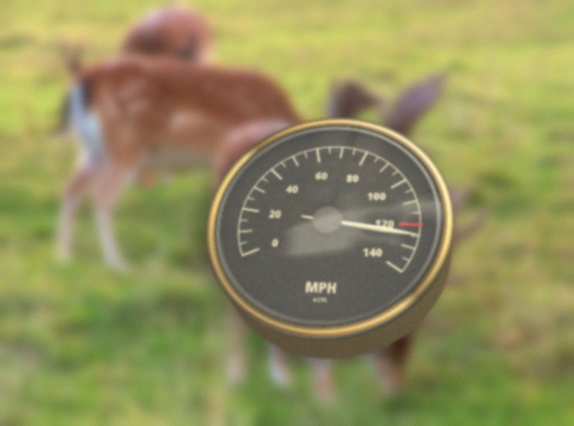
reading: mph 125
